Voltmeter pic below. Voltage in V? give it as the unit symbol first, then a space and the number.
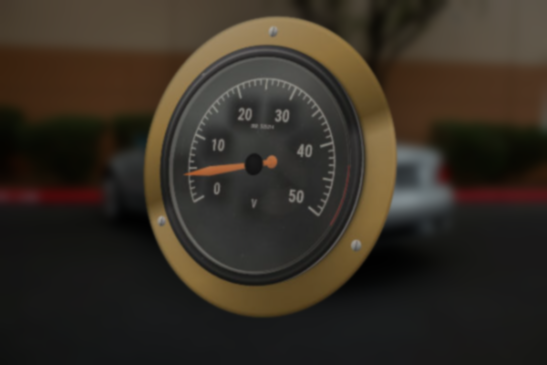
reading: V 4
